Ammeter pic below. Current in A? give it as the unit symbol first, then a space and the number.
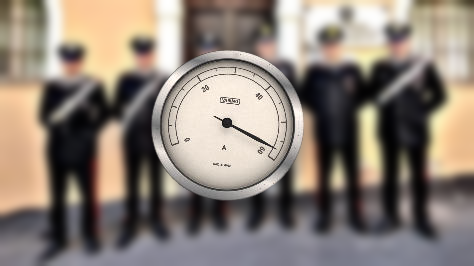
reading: A 57.5
